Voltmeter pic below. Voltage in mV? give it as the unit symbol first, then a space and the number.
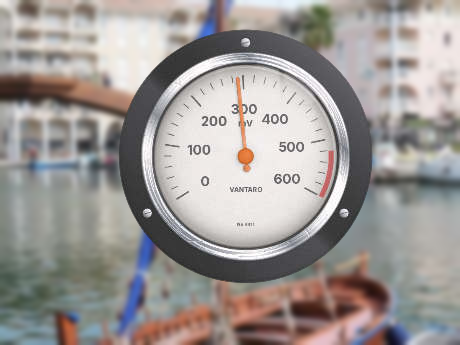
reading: mV 290
